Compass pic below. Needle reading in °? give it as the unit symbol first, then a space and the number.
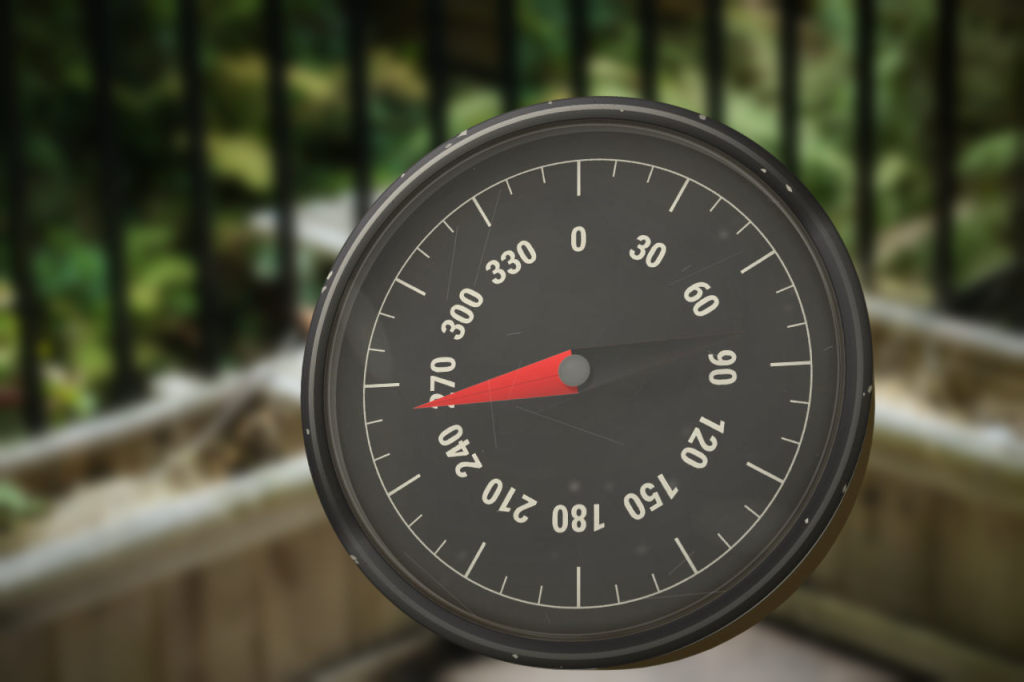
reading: ° 260
